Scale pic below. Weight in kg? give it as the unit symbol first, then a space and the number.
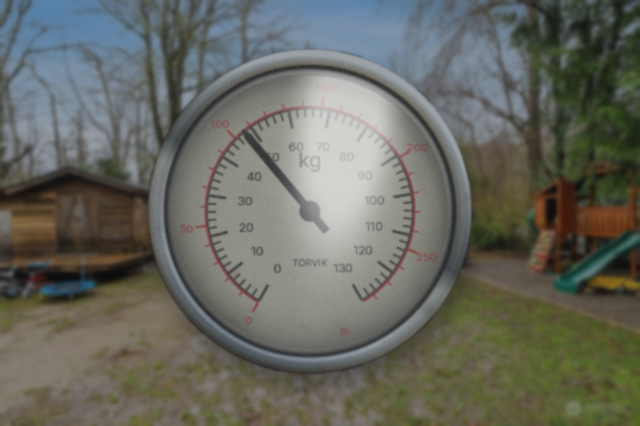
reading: kg 48
